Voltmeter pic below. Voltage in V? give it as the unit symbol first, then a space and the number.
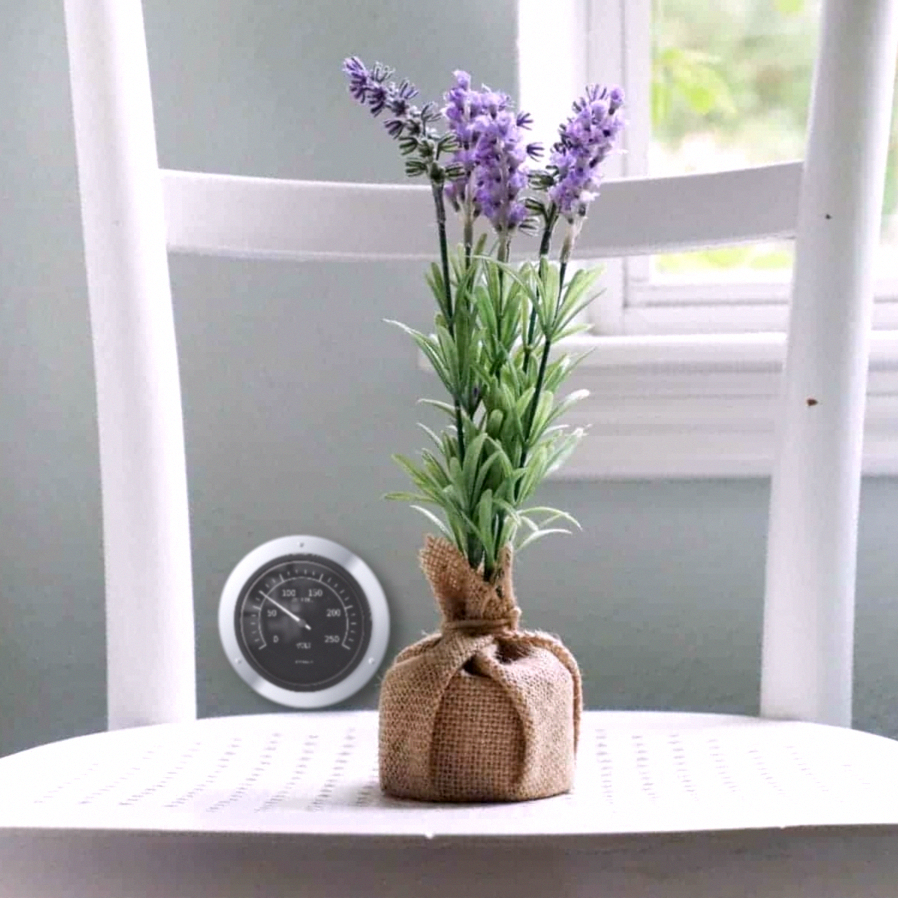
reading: V 70
